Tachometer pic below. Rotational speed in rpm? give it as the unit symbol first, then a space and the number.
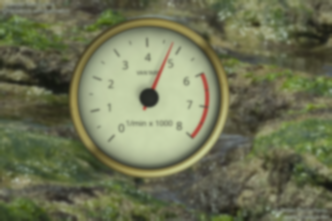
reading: rpm 4750
